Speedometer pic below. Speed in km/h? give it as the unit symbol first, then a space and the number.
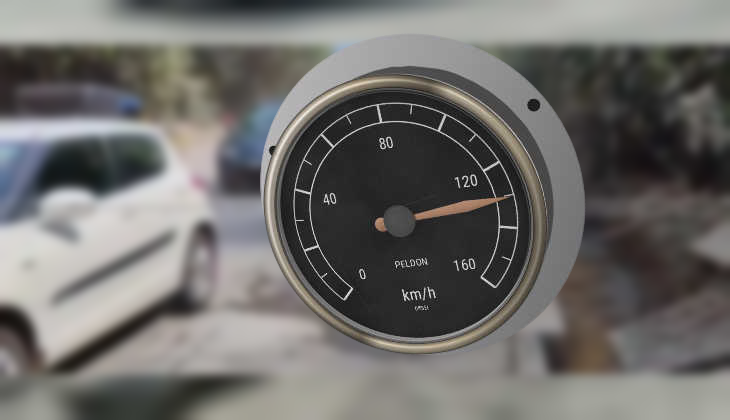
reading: km/h 130
